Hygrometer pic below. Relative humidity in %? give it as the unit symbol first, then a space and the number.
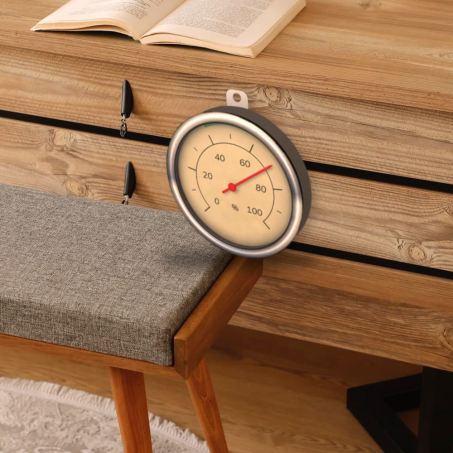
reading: % 70
